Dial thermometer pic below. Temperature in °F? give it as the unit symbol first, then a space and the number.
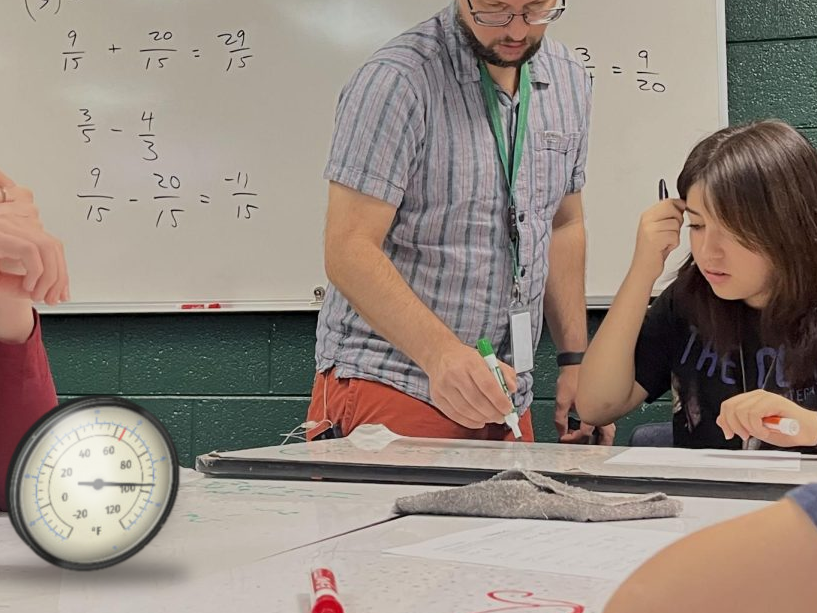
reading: °F 96
